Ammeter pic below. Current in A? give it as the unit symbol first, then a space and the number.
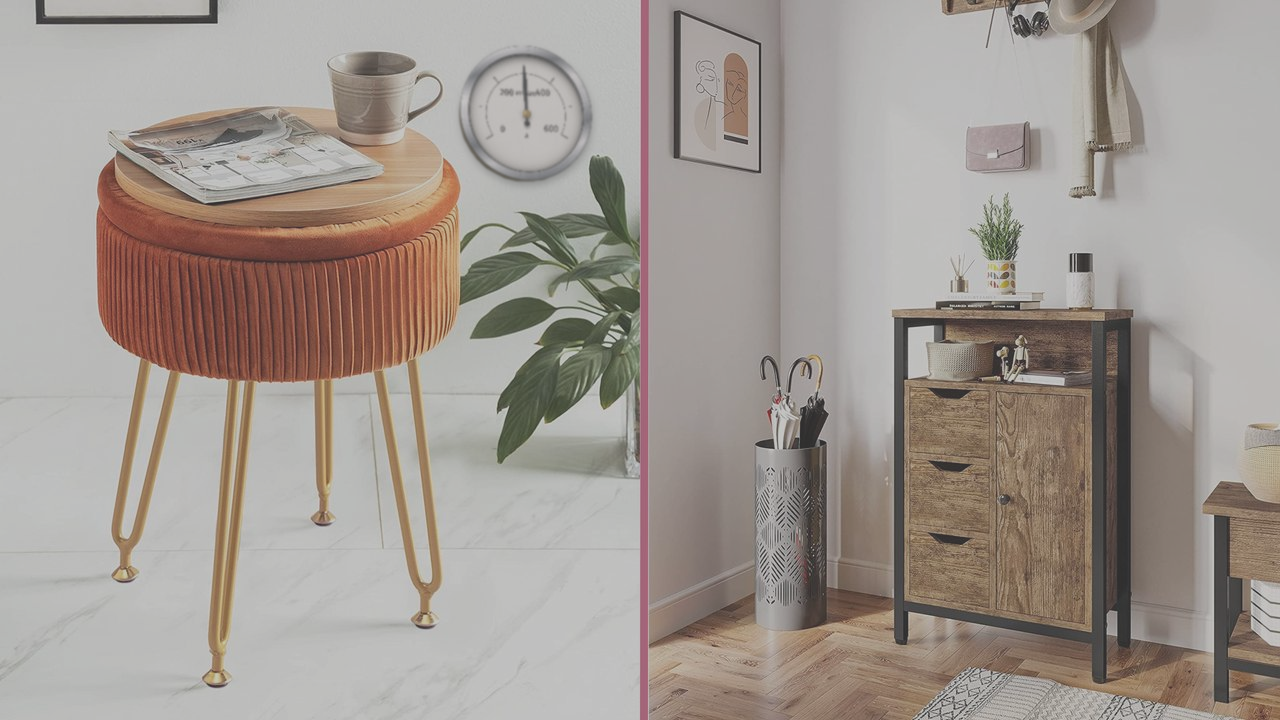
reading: A 300
